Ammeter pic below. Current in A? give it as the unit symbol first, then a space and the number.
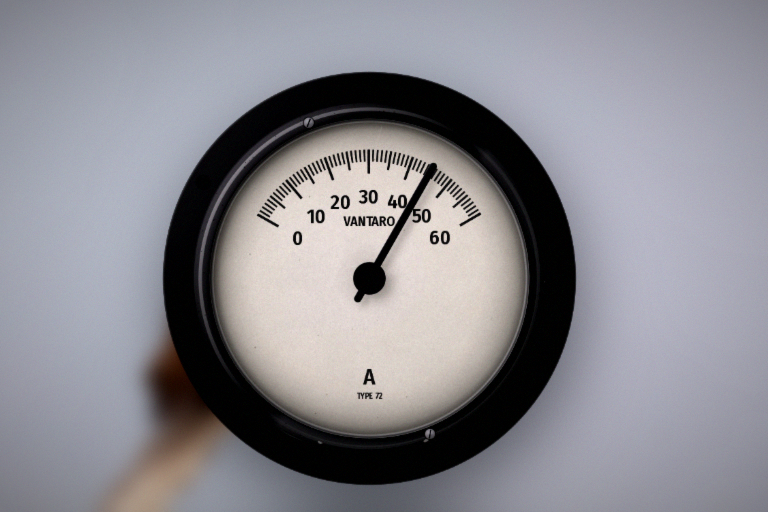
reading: A 45
